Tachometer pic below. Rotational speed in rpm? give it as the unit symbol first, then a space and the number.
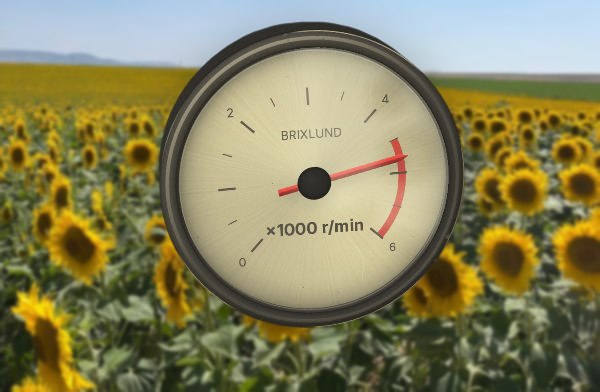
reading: rpm 4750
